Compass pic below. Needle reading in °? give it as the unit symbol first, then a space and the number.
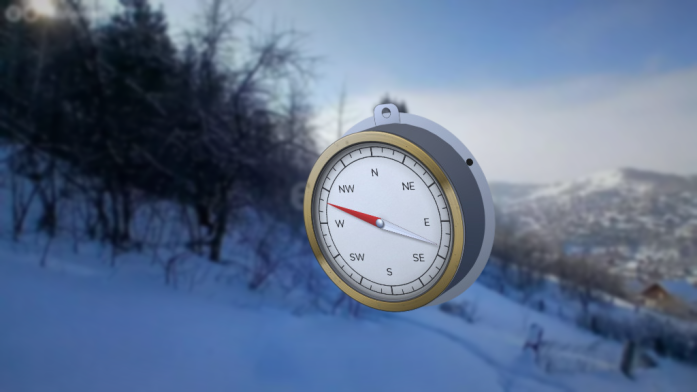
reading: ° 290
